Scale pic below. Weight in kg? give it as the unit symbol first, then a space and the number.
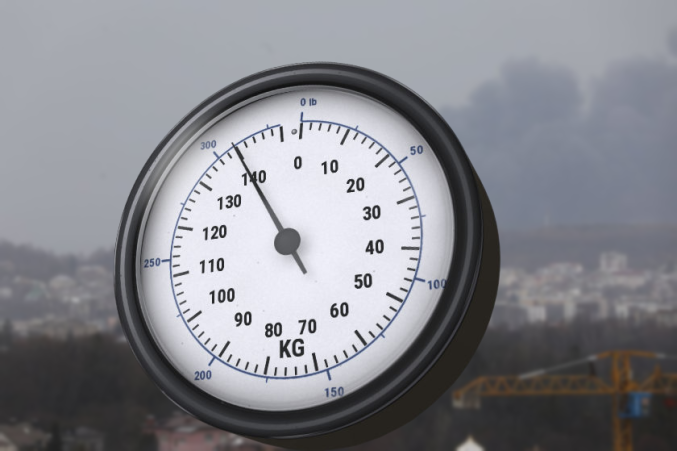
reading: kg 140
